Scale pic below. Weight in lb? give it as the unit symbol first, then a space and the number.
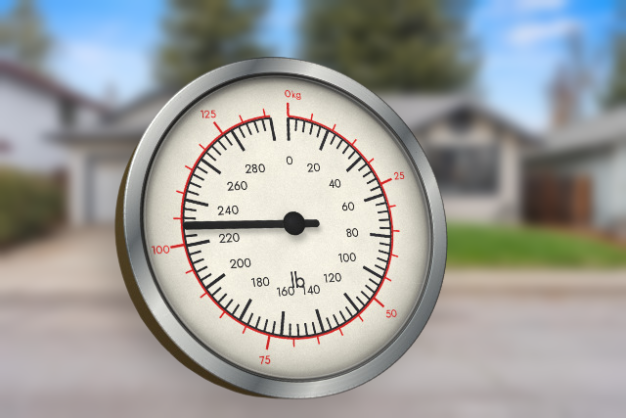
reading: lb 228
